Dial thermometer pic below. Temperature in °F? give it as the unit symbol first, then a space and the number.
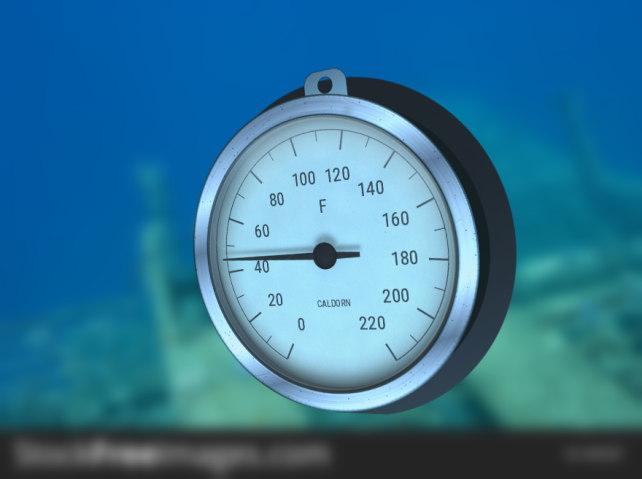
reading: °F 45
